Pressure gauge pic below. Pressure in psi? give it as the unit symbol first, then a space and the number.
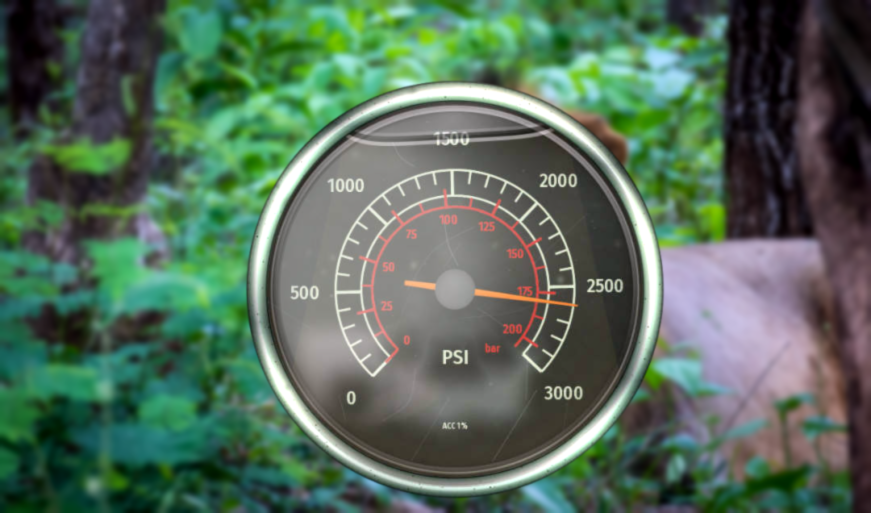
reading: psi 2600
